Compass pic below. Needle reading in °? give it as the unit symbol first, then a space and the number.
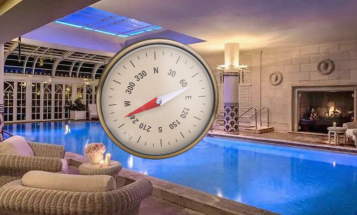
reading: ° 250
